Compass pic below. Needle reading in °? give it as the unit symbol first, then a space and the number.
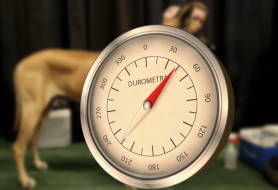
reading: ° 45
